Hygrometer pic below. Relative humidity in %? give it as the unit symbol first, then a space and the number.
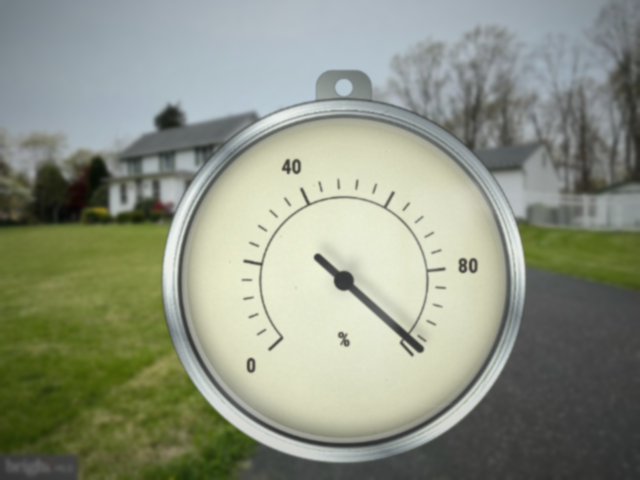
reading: % 98
